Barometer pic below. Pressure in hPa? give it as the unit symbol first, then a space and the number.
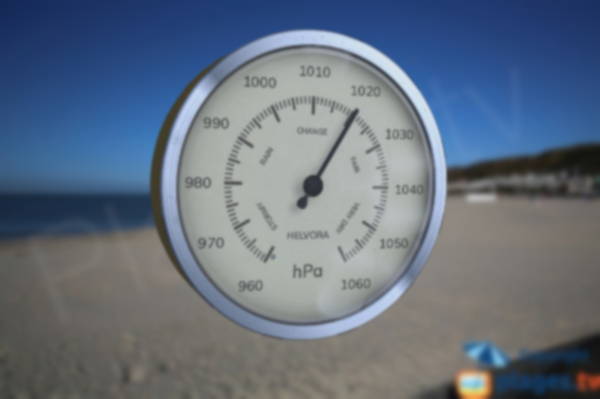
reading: hPa 1020
